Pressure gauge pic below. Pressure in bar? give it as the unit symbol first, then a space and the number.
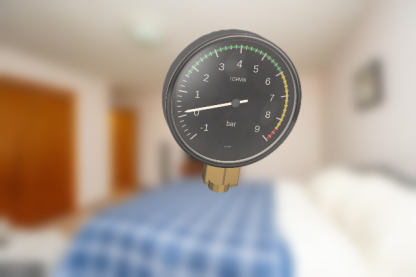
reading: bar 0.2
